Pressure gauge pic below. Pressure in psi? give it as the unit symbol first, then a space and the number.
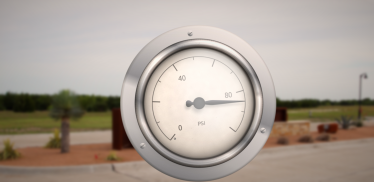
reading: psi 85
